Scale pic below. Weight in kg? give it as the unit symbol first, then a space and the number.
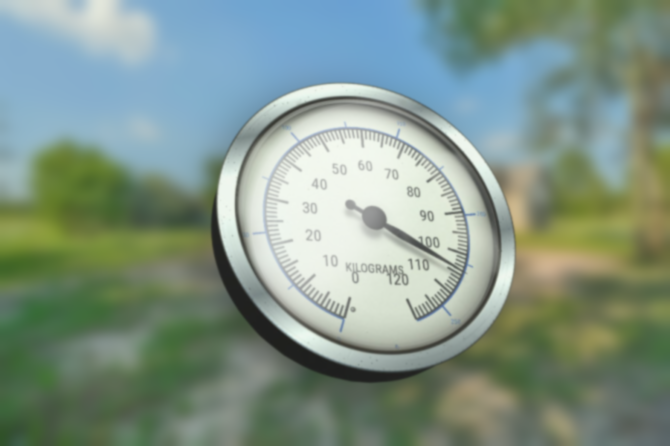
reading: kg 105
